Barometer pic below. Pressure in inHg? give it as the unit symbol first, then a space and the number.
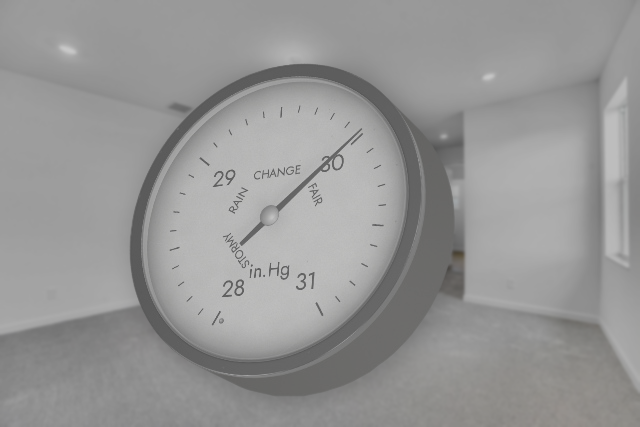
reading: inHg 30
